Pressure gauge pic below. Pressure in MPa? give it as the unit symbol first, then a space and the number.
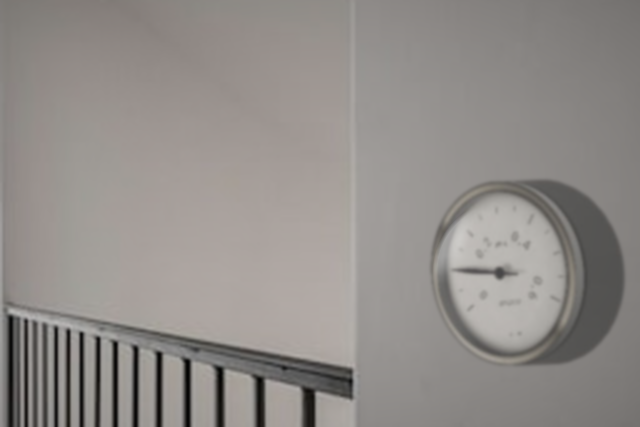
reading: MPa 0.1
